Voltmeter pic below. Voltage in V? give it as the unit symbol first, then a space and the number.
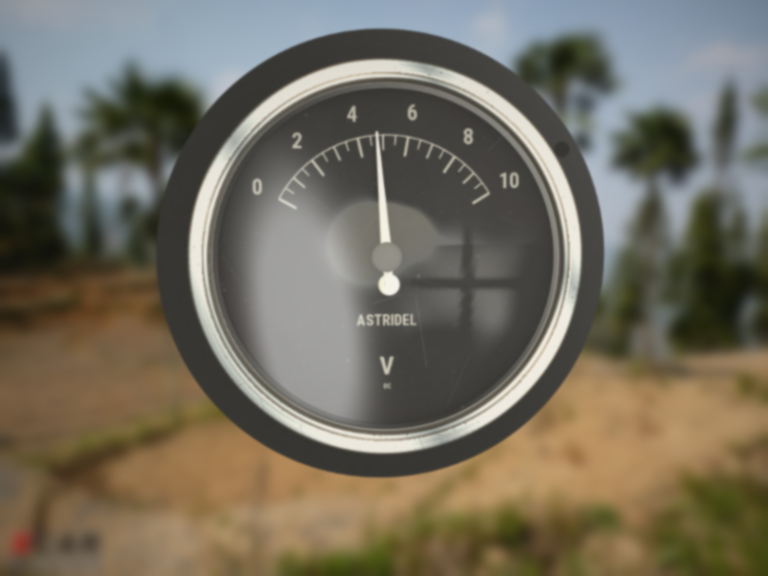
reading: V 4.75
